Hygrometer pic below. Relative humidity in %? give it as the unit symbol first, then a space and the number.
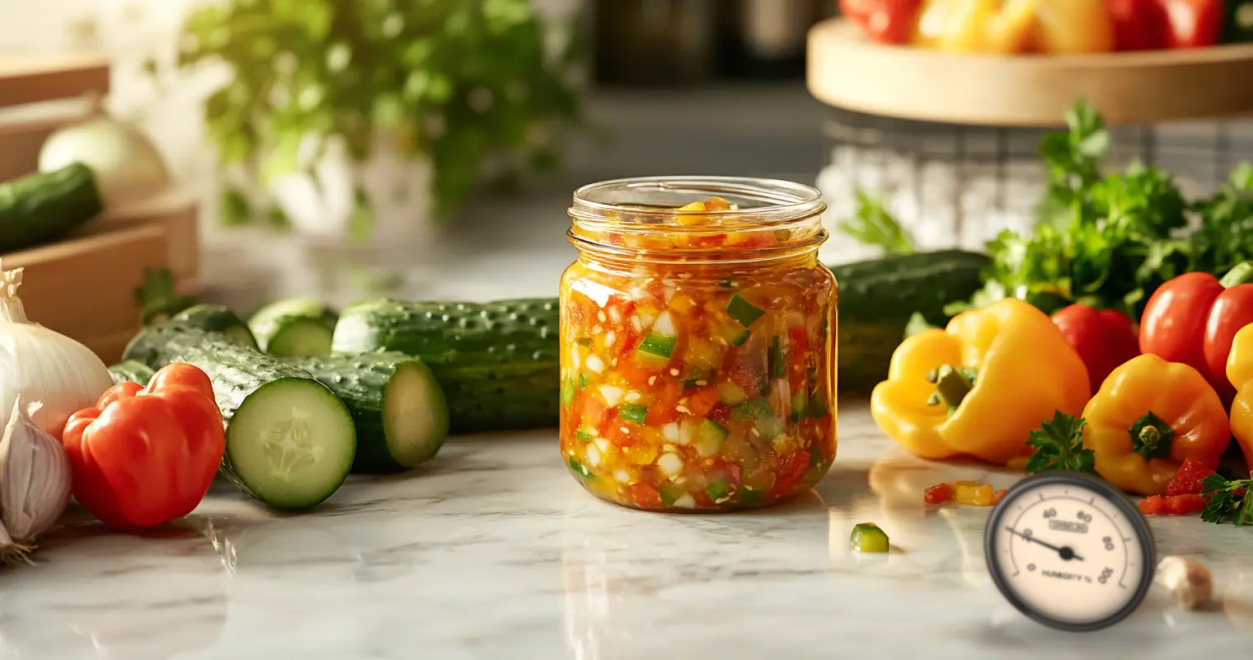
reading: % 20
